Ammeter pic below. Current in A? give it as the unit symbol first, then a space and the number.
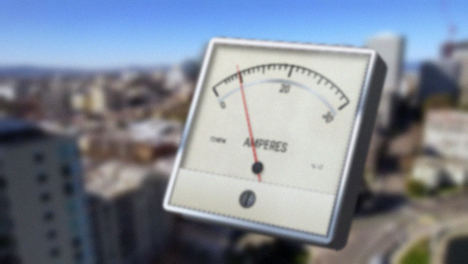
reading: A 10
